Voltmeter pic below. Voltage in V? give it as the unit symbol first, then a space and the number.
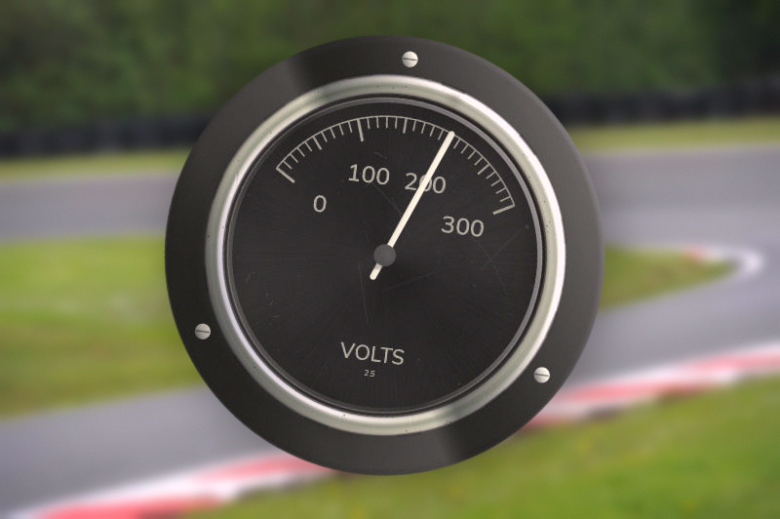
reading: V 200
